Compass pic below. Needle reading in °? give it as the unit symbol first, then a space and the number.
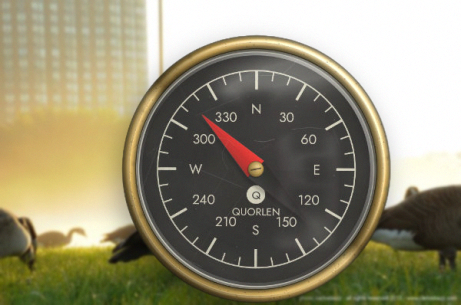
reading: ° 315
